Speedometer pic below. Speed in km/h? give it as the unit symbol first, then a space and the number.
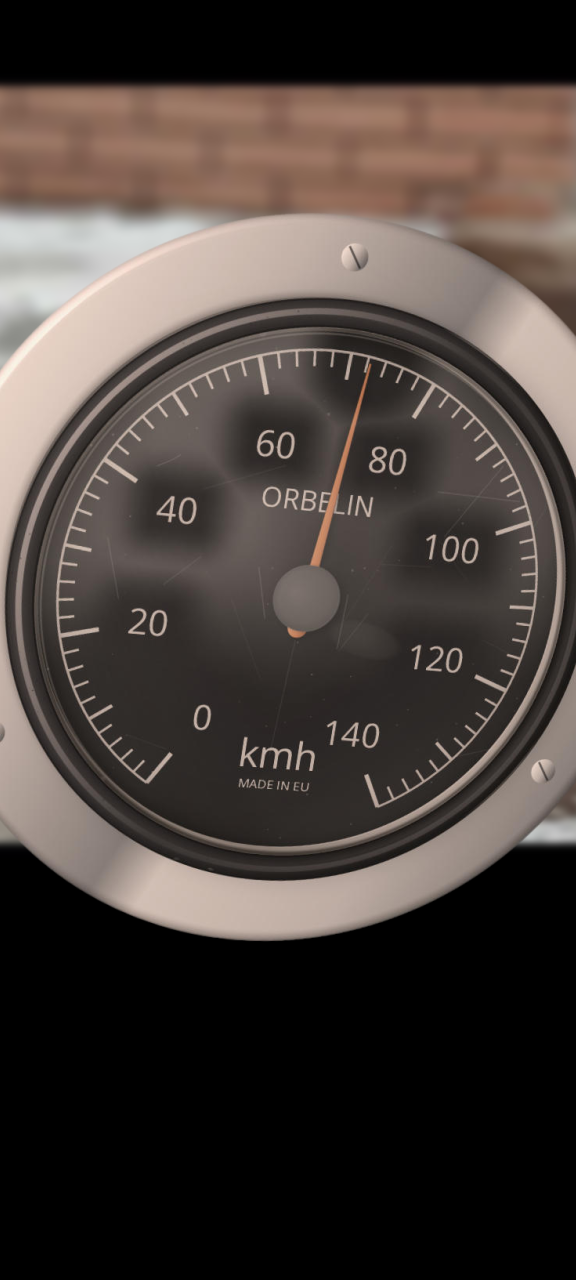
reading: km/h 72
